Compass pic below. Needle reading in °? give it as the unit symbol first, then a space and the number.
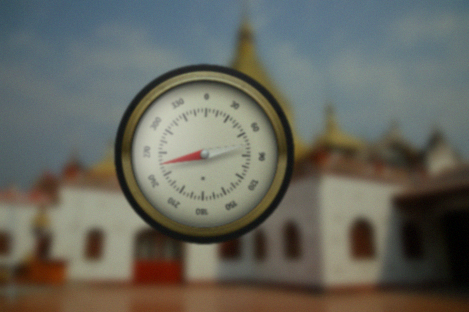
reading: ° 255
